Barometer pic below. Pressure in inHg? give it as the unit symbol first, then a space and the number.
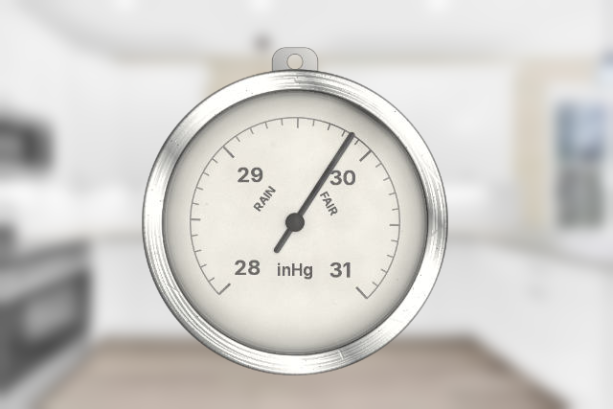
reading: inHg 29.85
